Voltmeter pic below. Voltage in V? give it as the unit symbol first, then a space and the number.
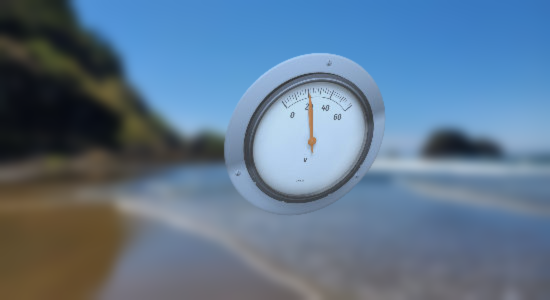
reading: V 20
